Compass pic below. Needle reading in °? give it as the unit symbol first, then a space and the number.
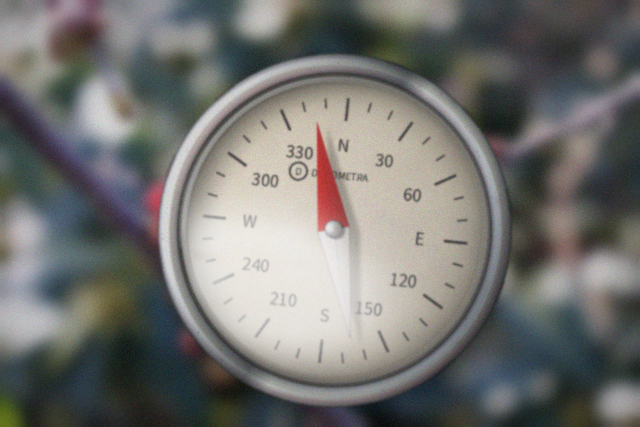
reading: ° 345
